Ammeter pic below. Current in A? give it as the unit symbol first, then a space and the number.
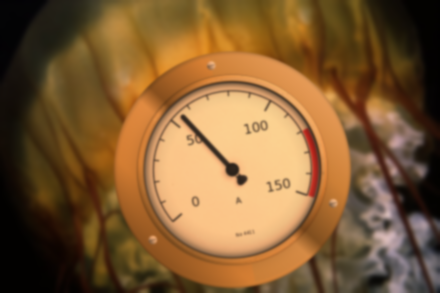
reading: A 55
